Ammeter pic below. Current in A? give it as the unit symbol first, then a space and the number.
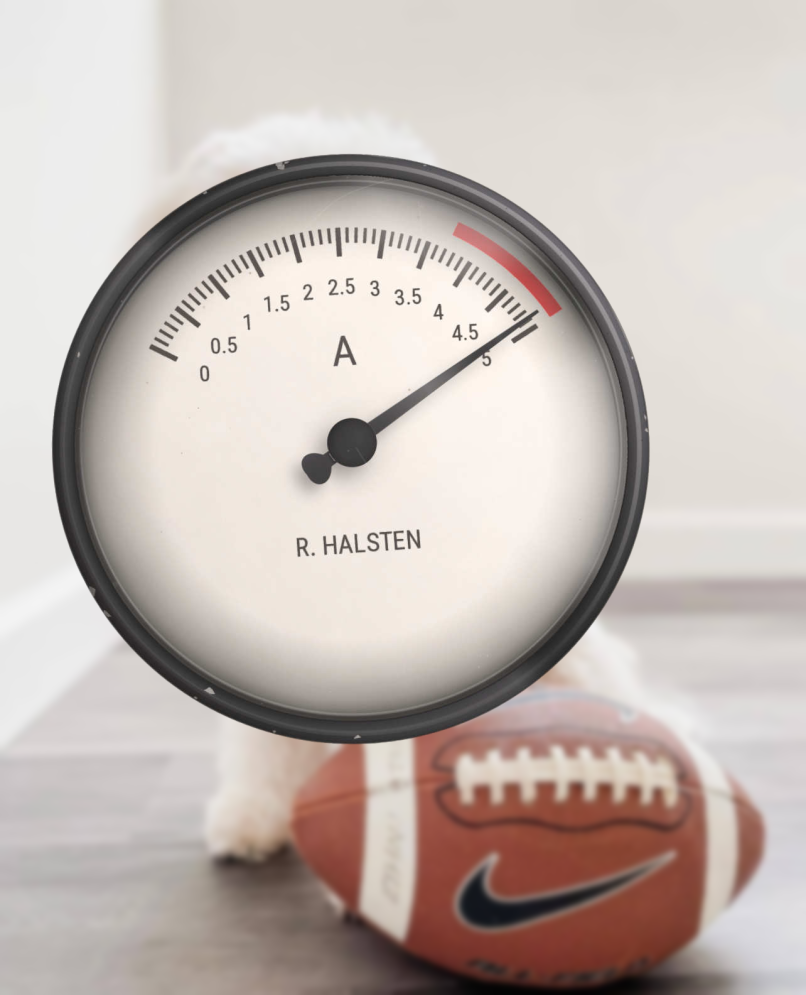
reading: A 4.9
